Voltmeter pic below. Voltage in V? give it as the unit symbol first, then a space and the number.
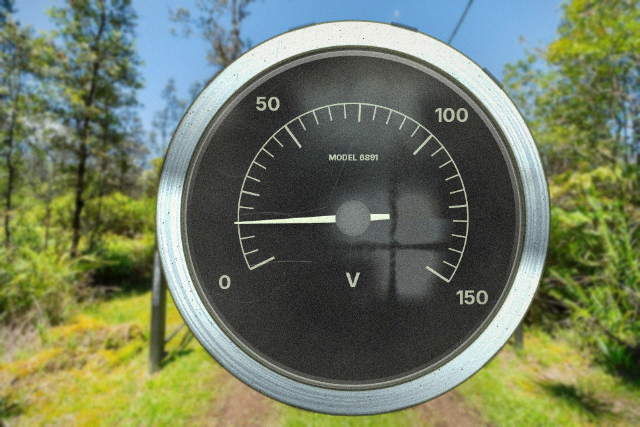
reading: V 15
